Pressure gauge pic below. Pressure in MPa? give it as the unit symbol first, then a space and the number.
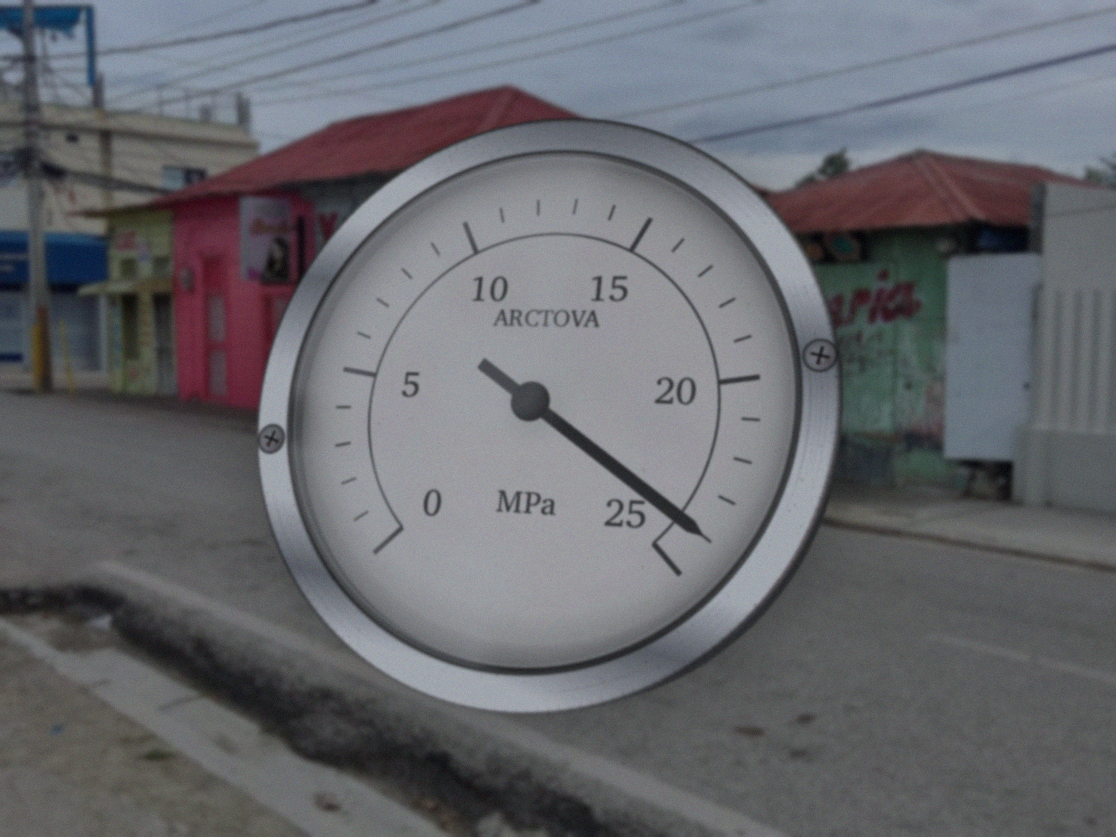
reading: MPa 24
